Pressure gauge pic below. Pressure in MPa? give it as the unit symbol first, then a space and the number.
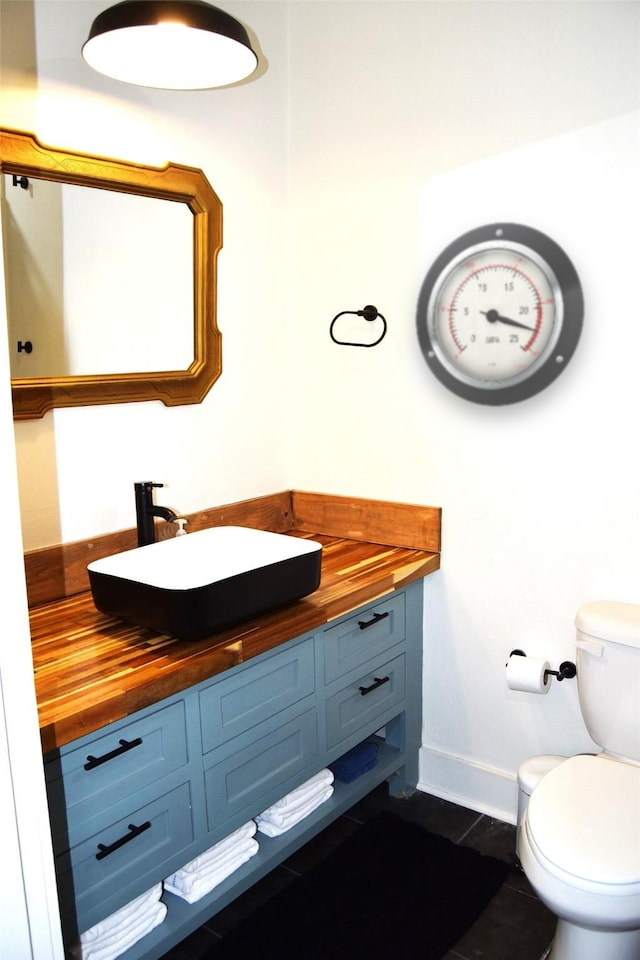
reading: MPa 22.5
